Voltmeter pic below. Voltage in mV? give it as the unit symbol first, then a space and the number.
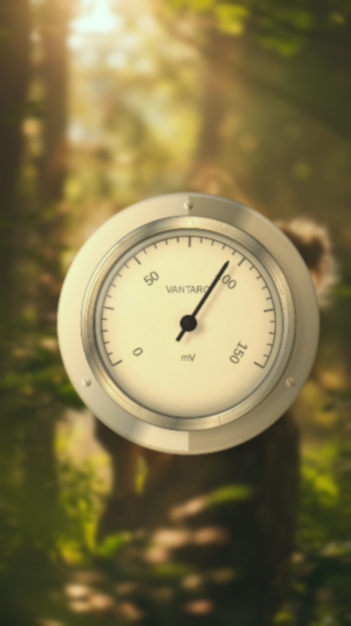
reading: mV 95
